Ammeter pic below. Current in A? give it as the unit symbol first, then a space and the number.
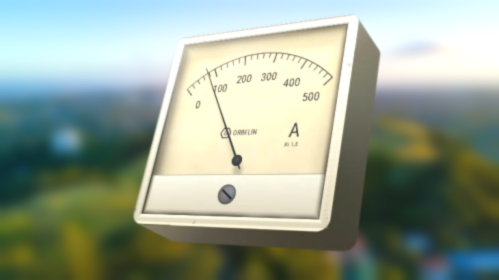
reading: A 80
